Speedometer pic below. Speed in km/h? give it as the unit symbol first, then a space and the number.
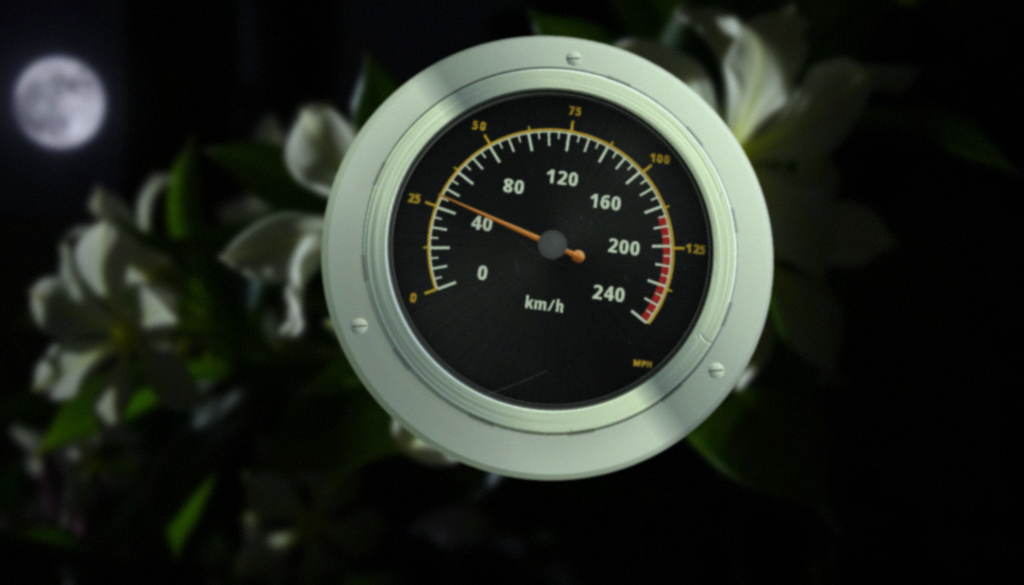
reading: km/h 45
